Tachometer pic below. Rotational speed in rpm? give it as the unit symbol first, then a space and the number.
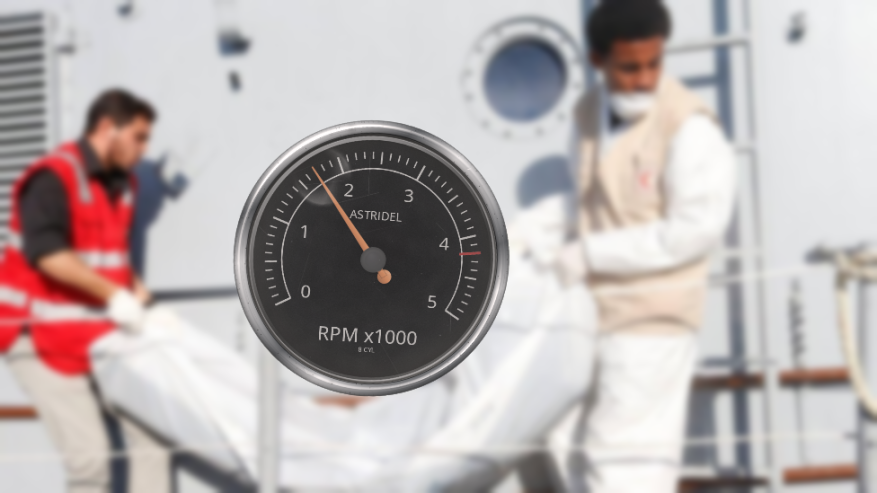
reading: rpm 1700
